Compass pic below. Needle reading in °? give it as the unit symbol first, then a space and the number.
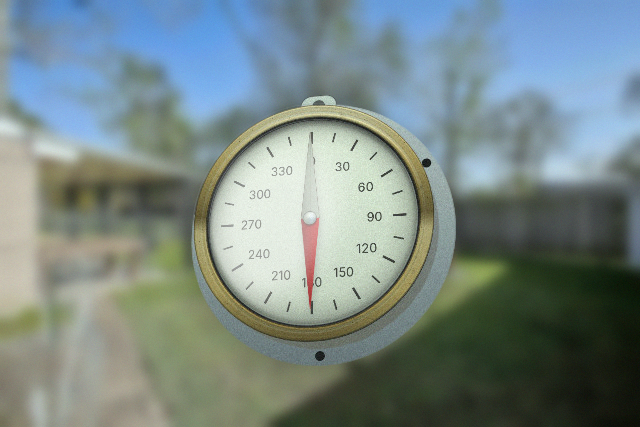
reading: ° 180
